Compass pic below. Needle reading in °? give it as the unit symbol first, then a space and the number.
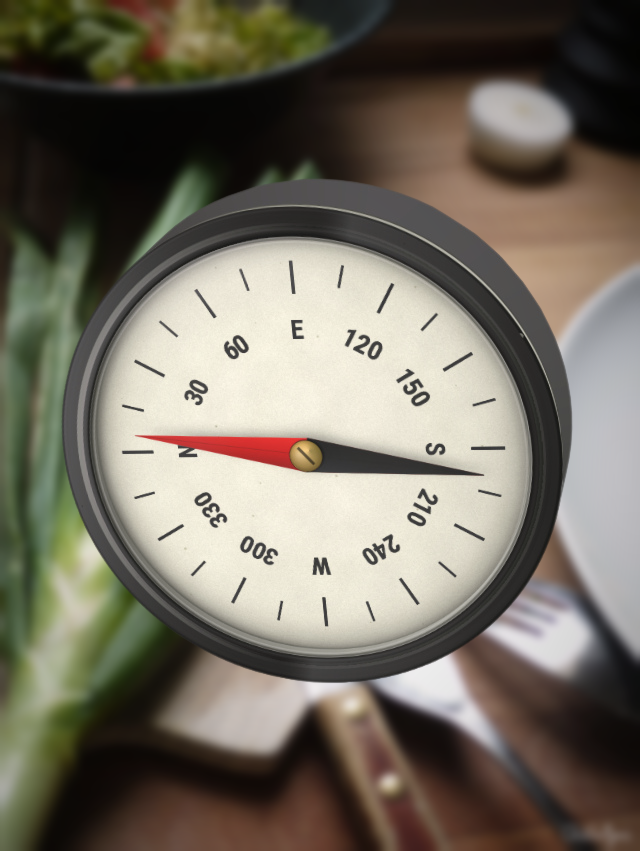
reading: ° 7.5
